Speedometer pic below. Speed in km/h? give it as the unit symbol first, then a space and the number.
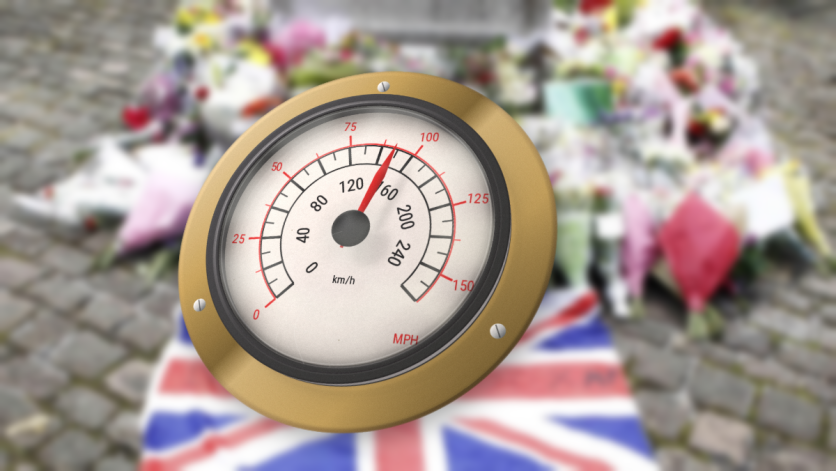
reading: km/h 150
